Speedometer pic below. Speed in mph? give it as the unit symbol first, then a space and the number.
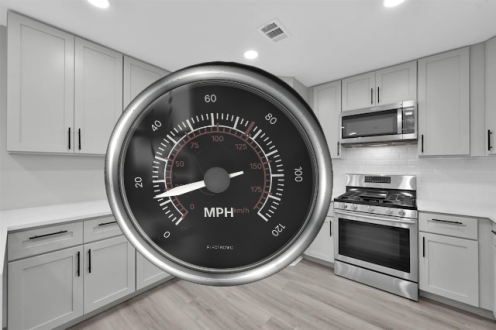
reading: mph 14
